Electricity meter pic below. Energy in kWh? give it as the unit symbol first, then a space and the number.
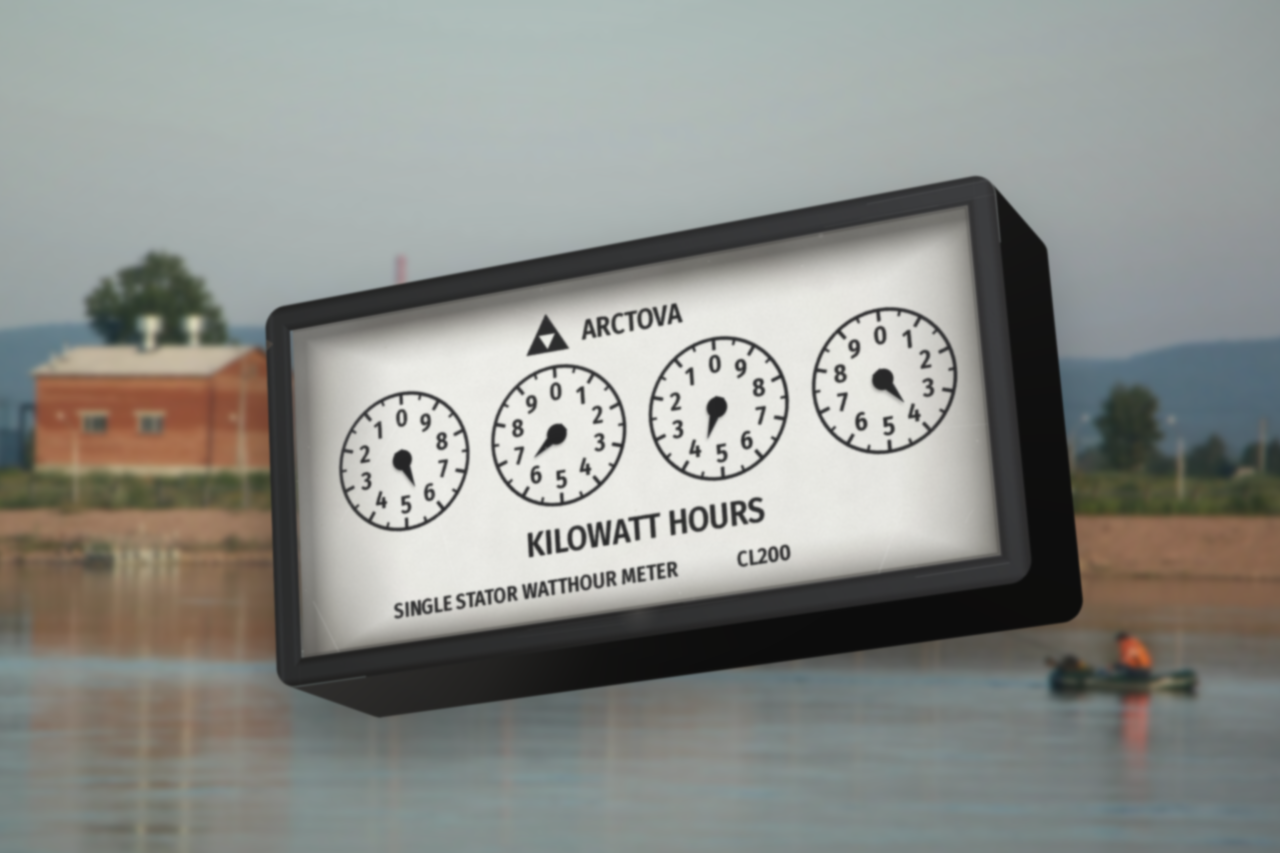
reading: kWh 5644
